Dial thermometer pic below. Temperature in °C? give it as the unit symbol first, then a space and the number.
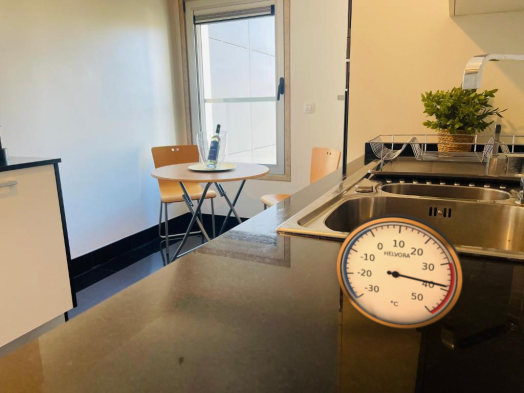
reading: °C 38
